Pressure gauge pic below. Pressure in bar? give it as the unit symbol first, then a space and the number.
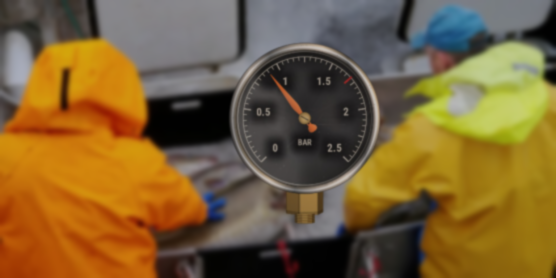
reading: bar 0.9
